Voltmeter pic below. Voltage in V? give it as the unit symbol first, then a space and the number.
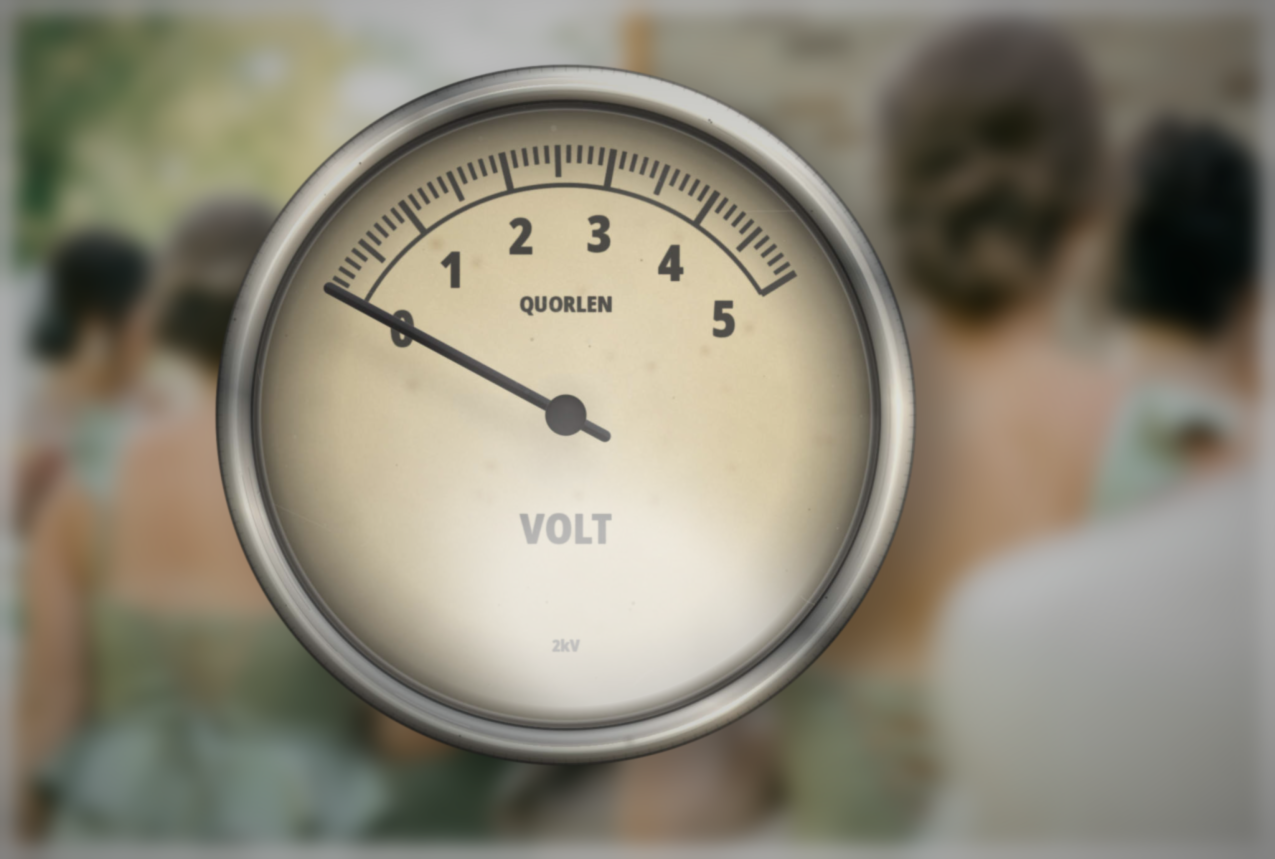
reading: V 0
